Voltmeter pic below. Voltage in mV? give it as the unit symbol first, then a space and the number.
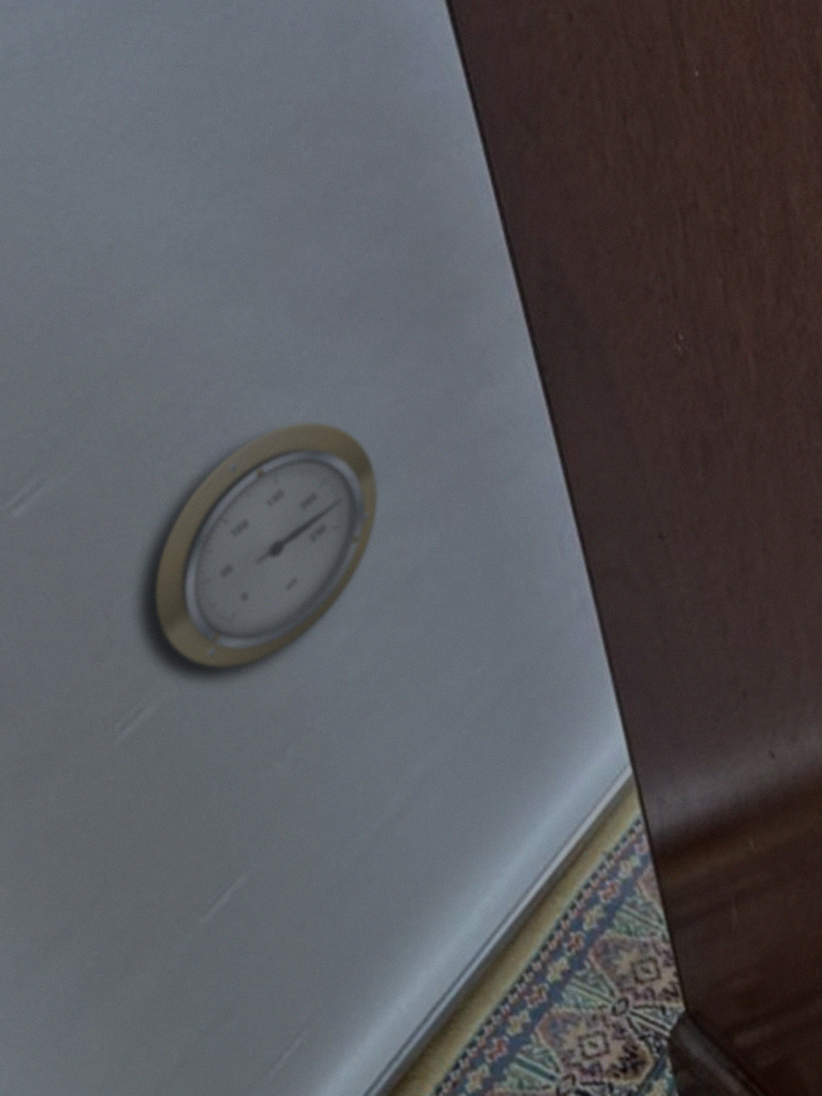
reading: mV 225
